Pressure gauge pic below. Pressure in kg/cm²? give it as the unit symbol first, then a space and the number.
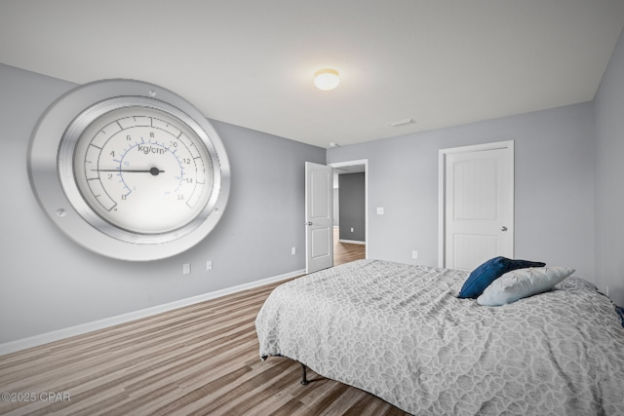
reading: kg/cm² 2.5
